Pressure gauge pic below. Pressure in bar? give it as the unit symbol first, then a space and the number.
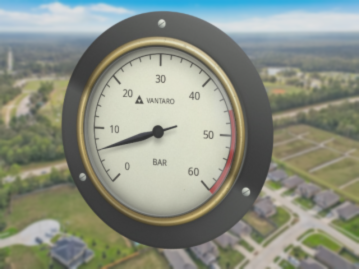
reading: bar 6
